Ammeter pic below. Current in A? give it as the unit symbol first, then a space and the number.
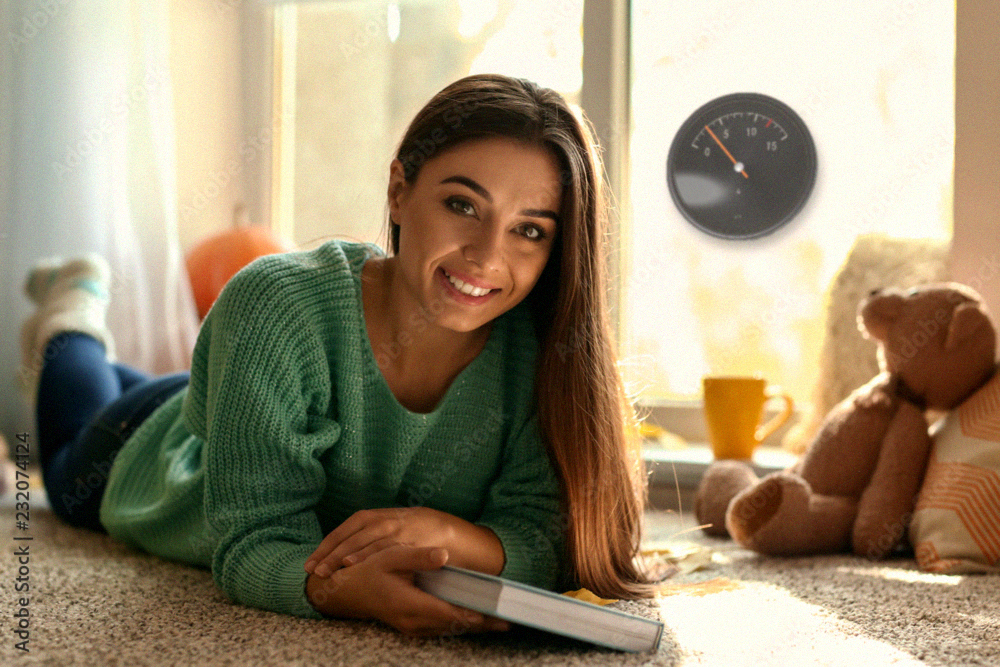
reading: A 3
